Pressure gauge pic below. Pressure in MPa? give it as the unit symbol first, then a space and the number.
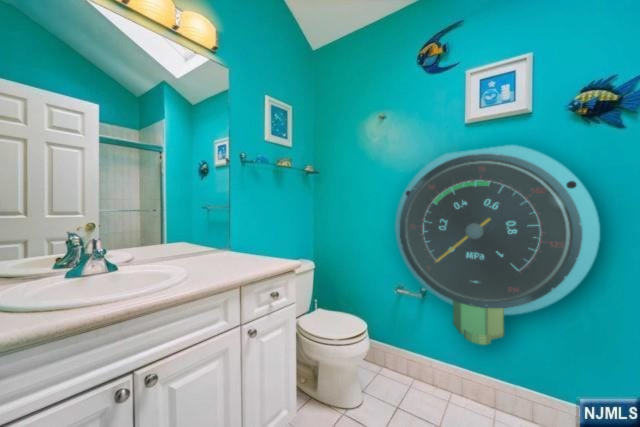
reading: MPa 0
